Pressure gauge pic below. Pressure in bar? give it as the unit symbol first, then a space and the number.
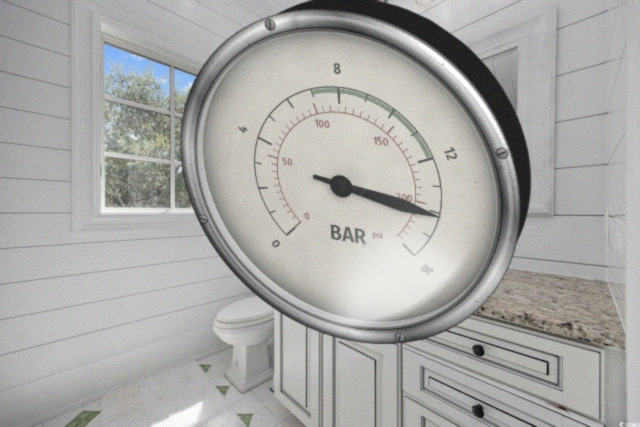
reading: bar 14
